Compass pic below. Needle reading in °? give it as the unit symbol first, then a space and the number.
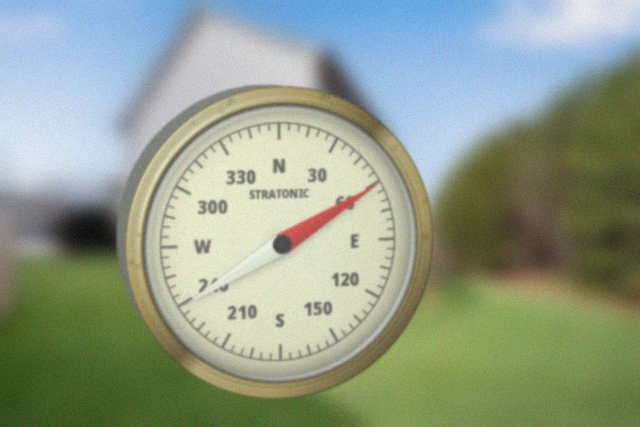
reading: ° 60
